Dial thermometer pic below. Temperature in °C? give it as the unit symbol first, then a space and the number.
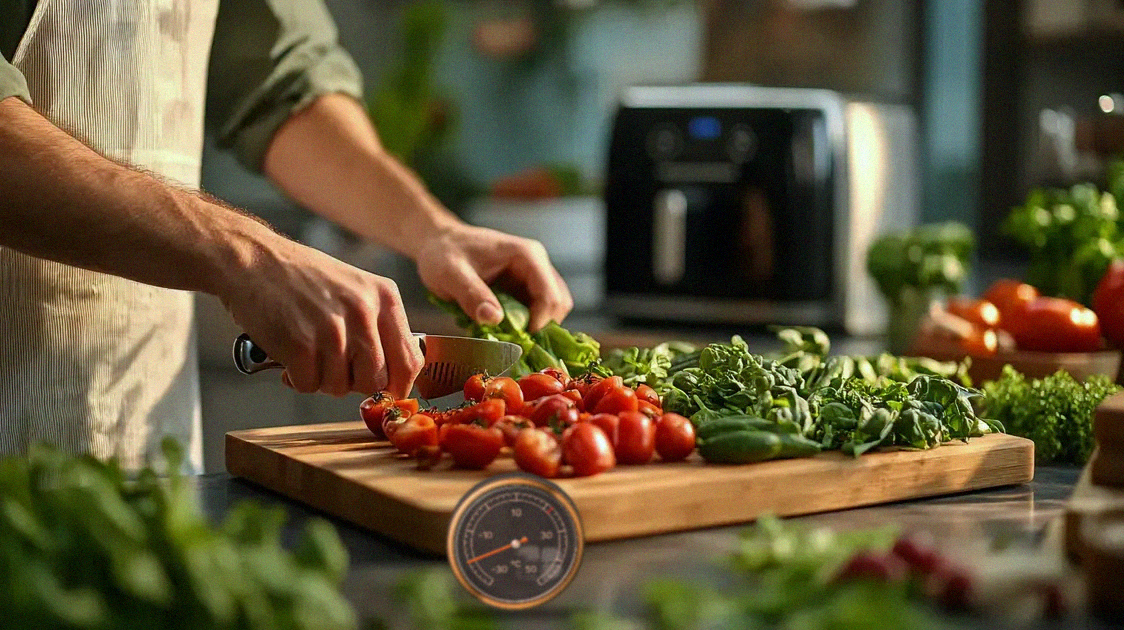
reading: °C -20
